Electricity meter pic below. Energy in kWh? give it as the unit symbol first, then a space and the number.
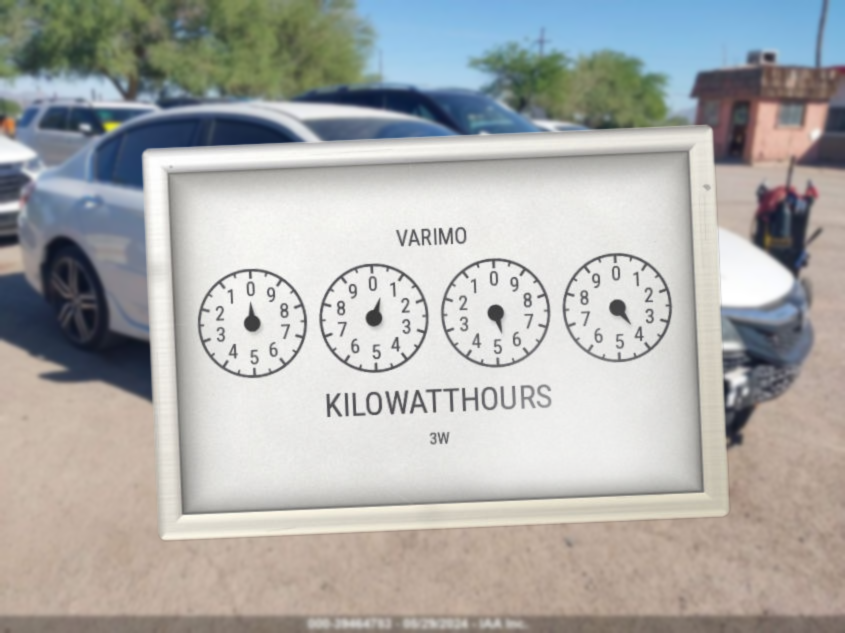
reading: kWh 54
